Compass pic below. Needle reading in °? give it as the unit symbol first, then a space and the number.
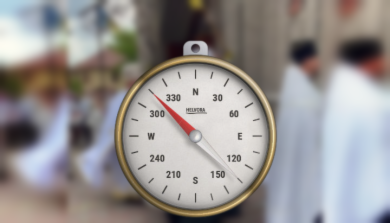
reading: ° 315
